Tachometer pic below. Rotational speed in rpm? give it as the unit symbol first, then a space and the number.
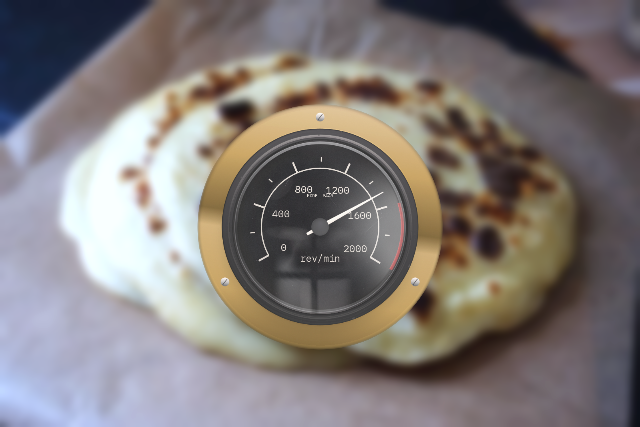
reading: rpm 1500
